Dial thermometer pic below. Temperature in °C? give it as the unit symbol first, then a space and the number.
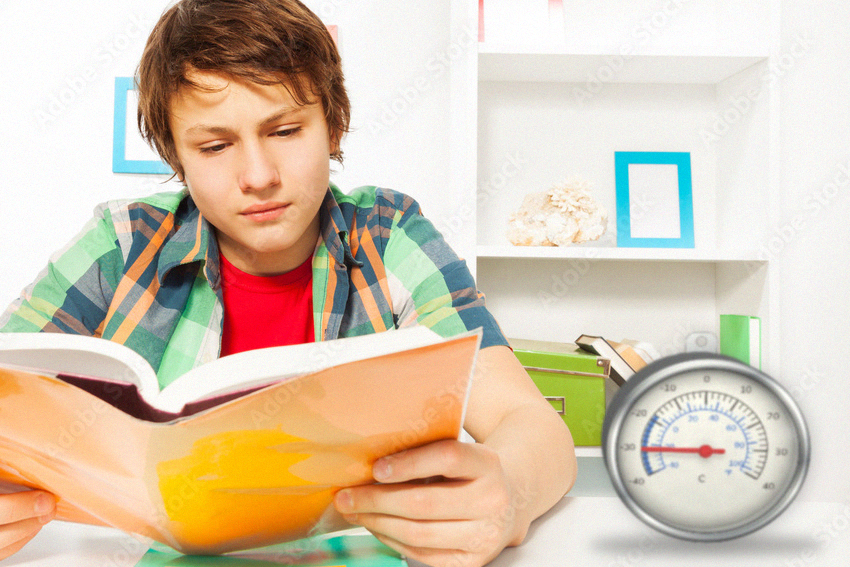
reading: °C -30
